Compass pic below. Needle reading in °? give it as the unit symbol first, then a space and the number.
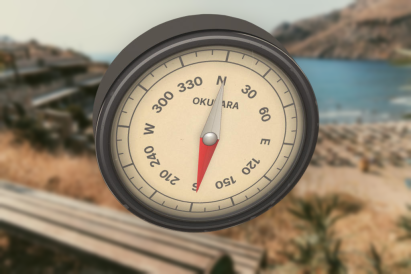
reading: ° 180
